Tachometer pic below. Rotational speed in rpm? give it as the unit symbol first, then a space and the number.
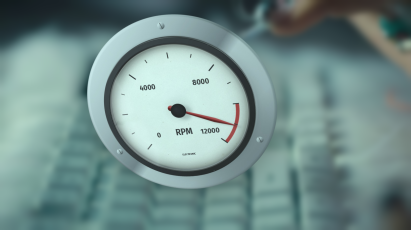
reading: rpm 11000
